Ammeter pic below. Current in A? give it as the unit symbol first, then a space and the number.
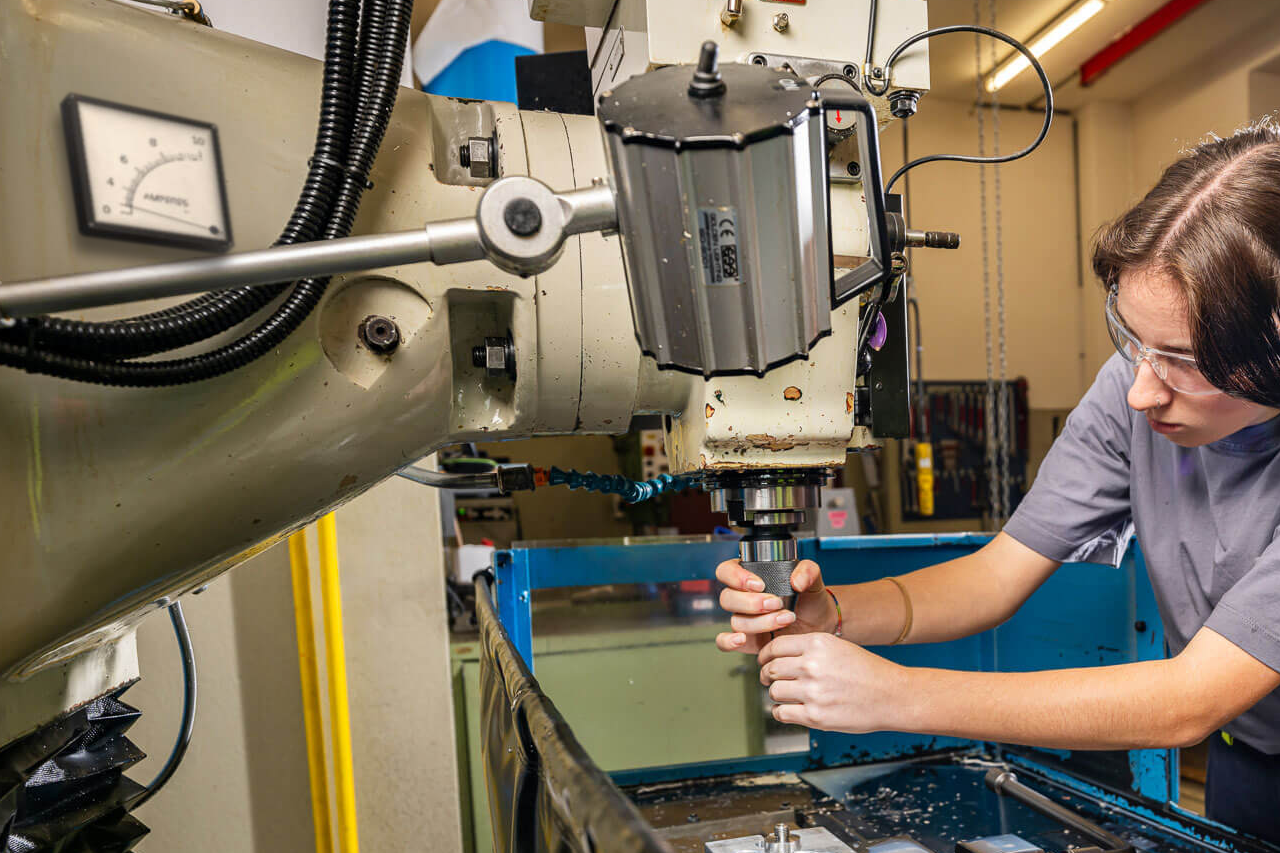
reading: A 2
